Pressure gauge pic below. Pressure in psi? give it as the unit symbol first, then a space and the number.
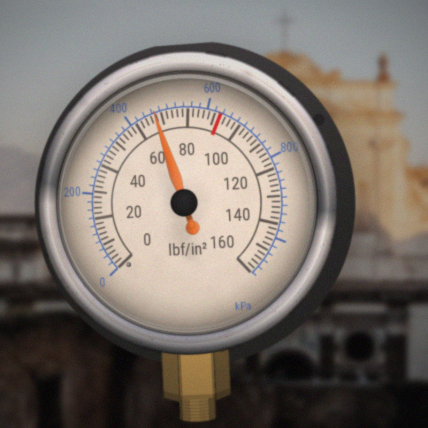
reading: psi 68
